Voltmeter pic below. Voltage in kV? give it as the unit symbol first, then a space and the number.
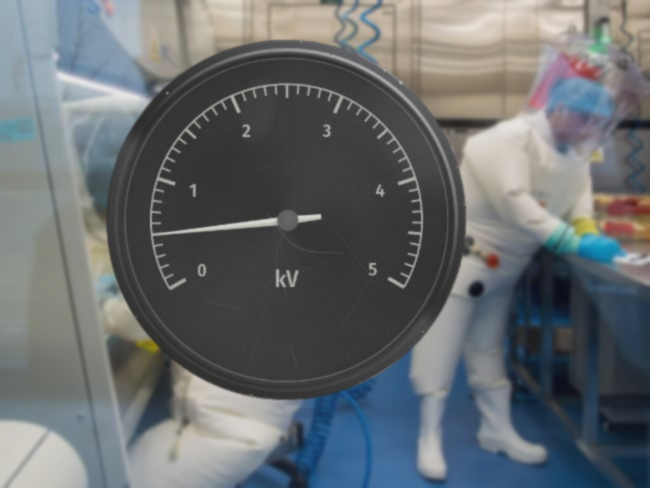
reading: kV 0.5
